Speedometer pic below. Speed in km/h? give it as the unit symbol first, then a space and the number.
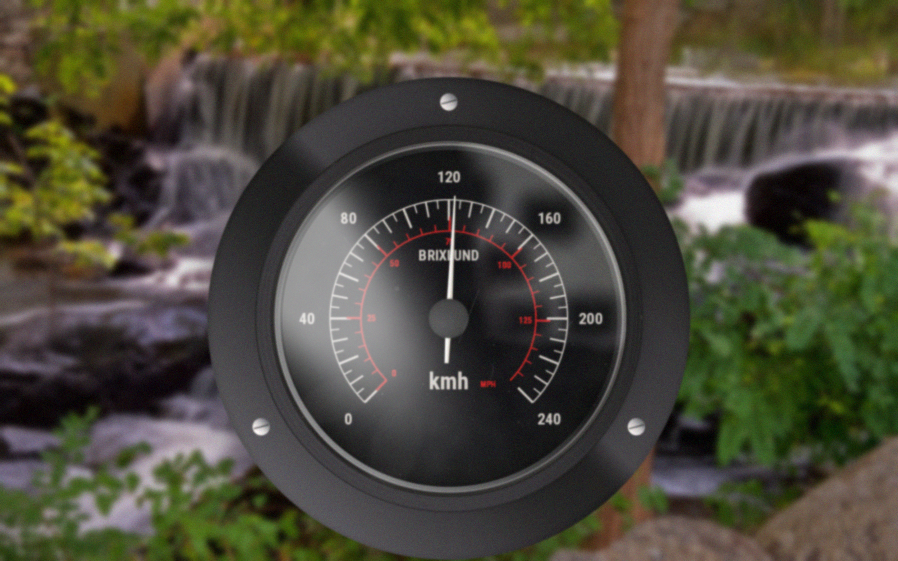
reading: km/h 122.5
